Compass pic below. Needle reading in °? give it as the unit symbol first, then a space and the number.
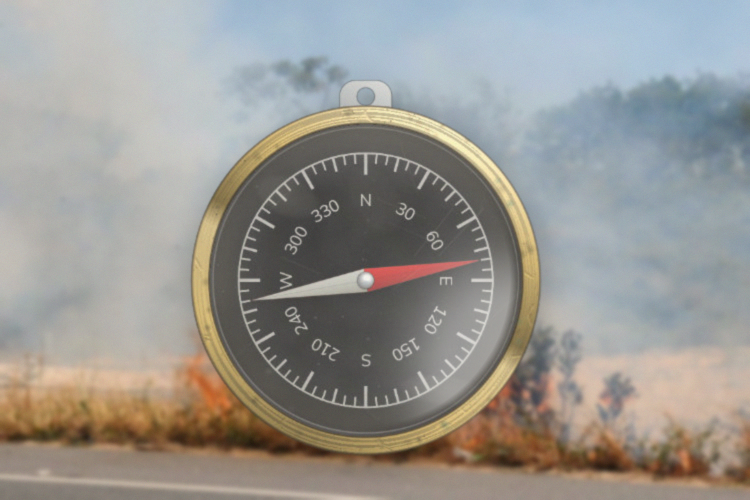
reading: ° 80
